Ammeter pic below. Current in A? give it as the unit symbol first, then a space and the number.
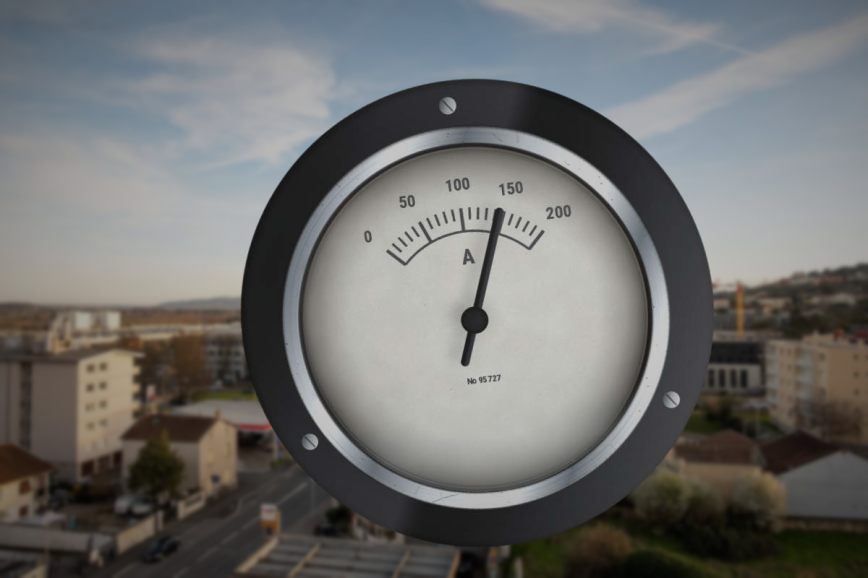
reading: A 145
